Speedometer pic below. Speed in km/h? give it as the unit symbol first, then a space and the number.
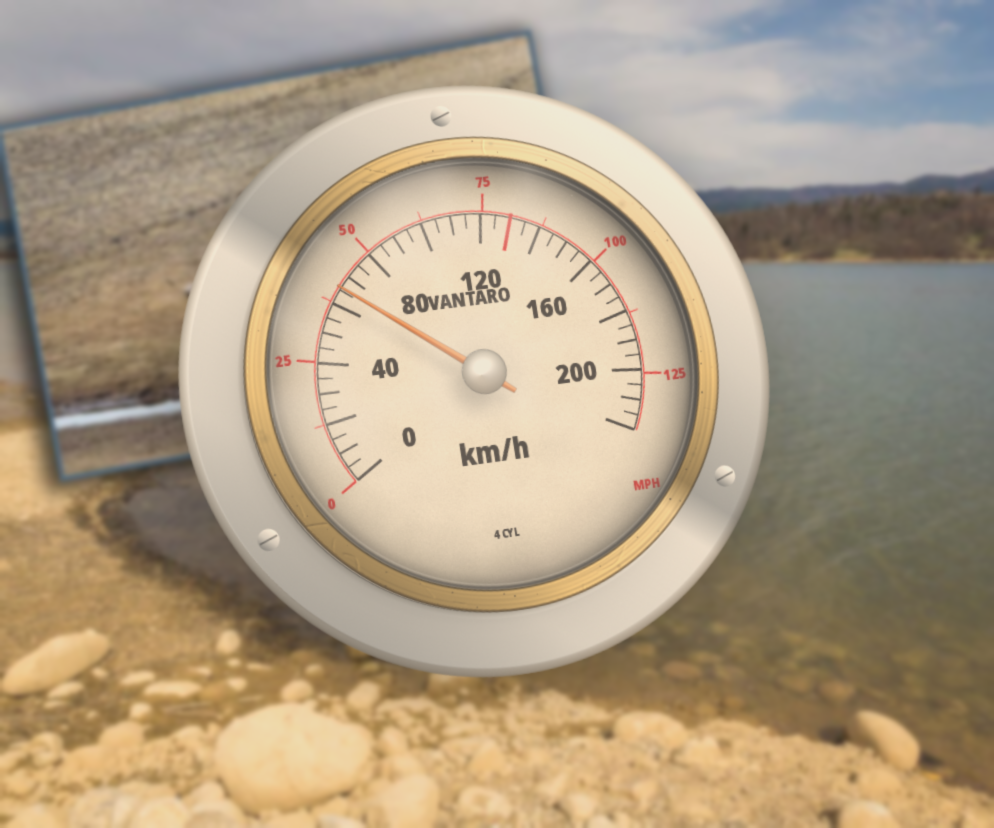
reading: km/h 65
